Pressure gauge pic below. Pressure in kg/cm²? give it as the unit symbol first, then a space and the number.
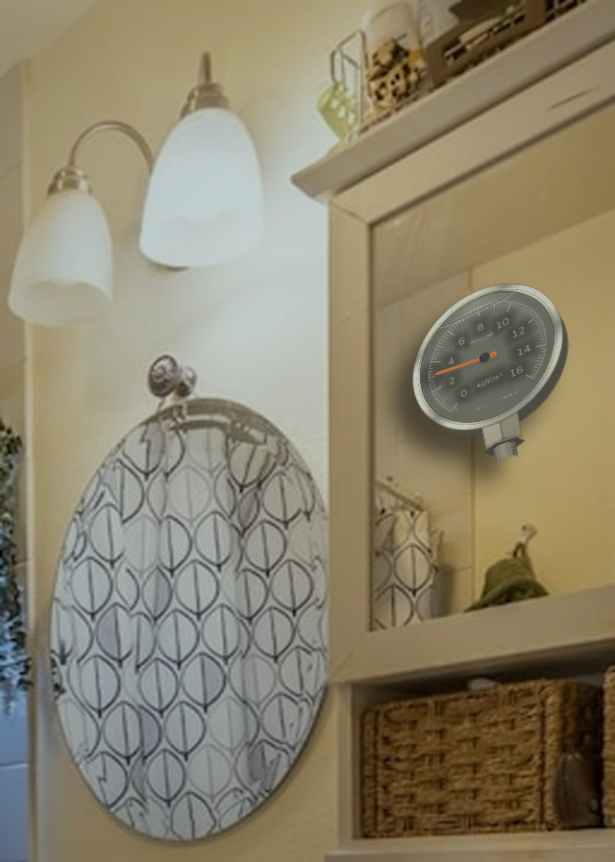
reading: kg/cm² 3
